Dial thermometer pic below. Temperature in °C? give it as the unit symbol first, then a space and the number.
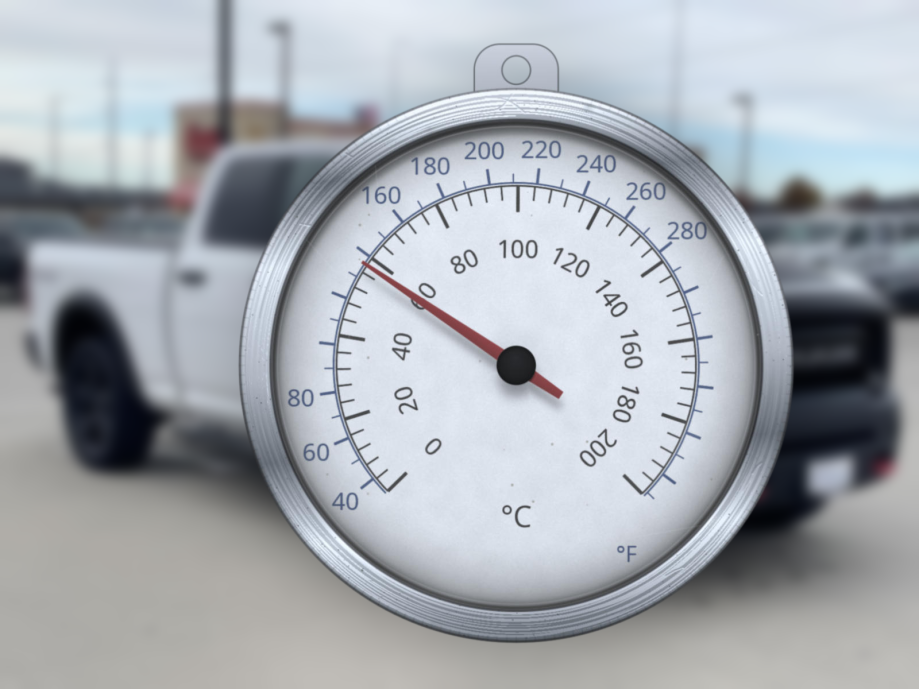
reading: °C 58
